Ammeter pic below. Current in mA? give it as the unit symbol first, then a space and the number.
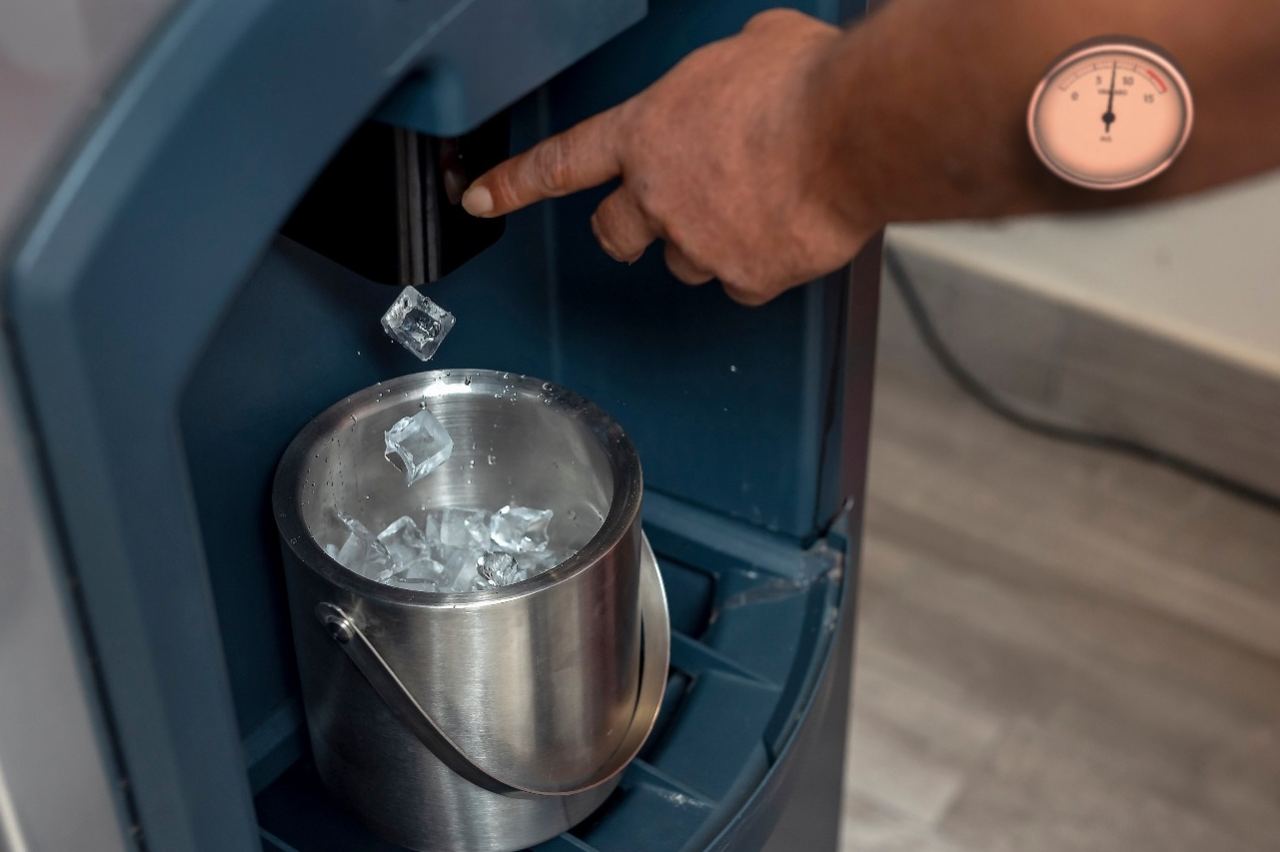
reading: mA 7.5
